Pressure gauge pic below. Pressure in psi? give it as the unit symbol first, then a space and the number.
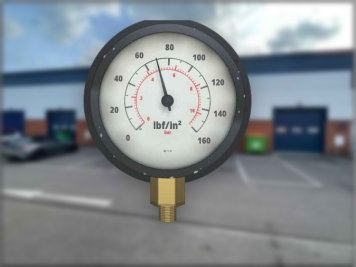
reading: psi 70
